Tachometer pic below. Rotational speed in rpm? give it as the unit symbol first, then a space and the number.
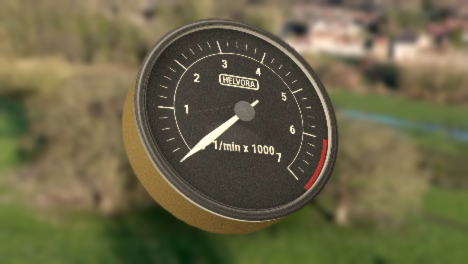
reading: rpm 0
